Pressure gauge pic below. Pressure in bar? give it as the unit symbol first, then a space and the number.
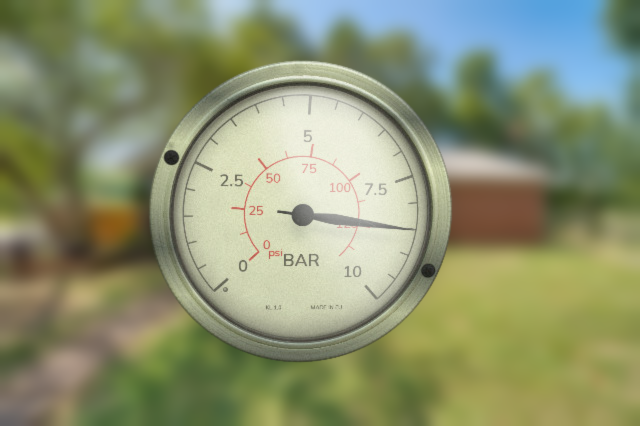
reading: bar 8.5
